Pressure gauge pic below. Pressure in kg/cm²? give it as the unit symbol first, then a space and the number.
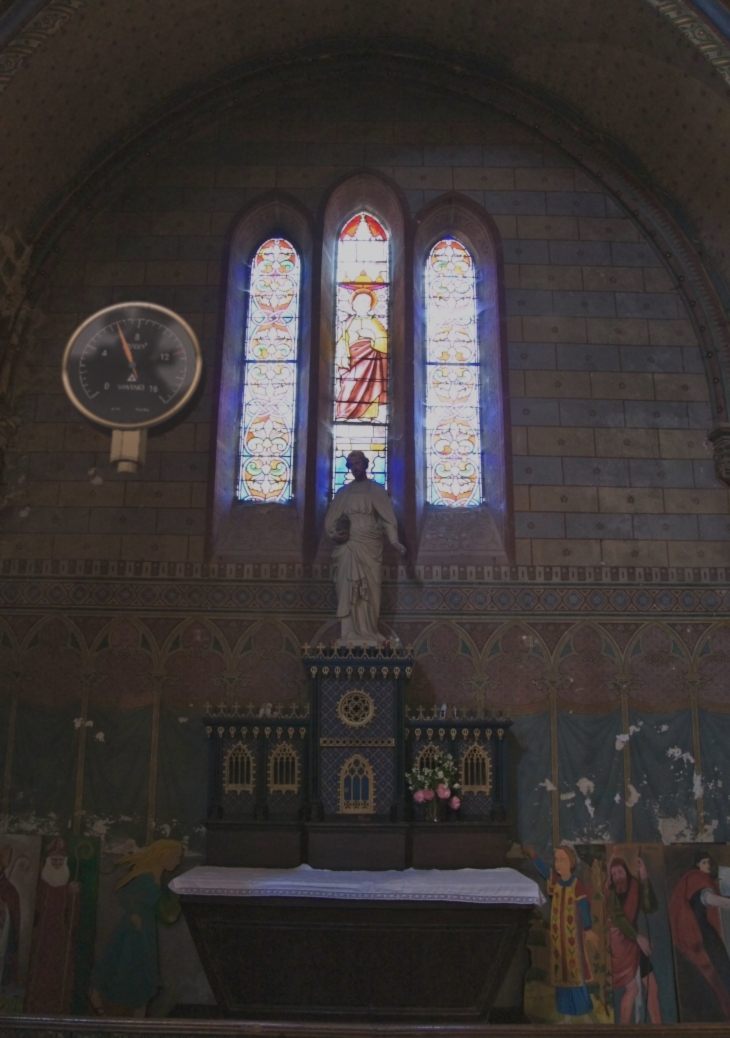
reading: kg/cm² 6.5
